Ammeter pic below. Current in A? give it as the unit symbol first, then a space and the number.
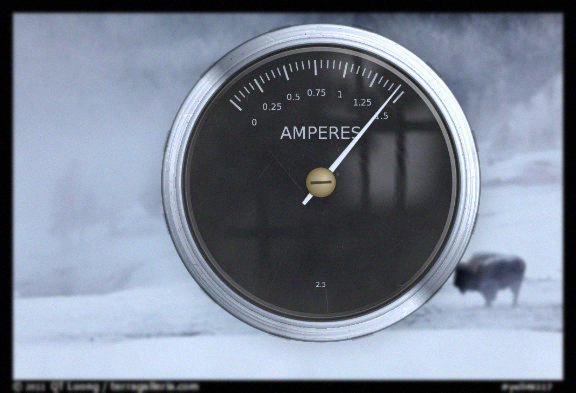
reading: A 1.45
